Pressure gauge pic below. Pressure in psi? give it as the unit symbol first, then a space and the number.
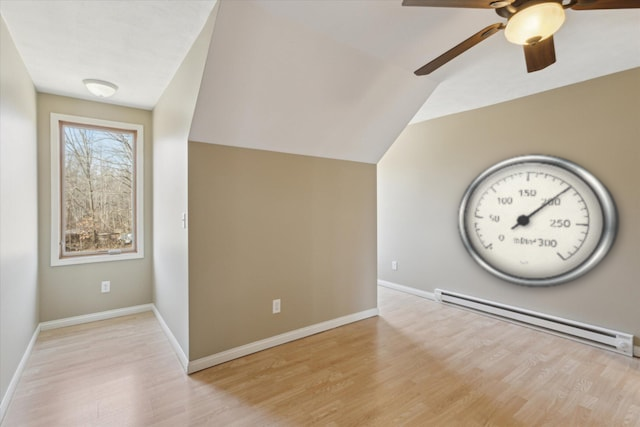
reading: psi 200
